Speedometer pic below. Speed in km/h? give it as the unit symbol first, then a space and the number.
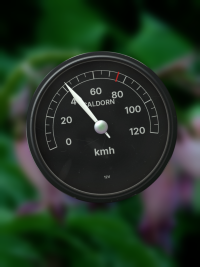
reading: km/h 42.5
